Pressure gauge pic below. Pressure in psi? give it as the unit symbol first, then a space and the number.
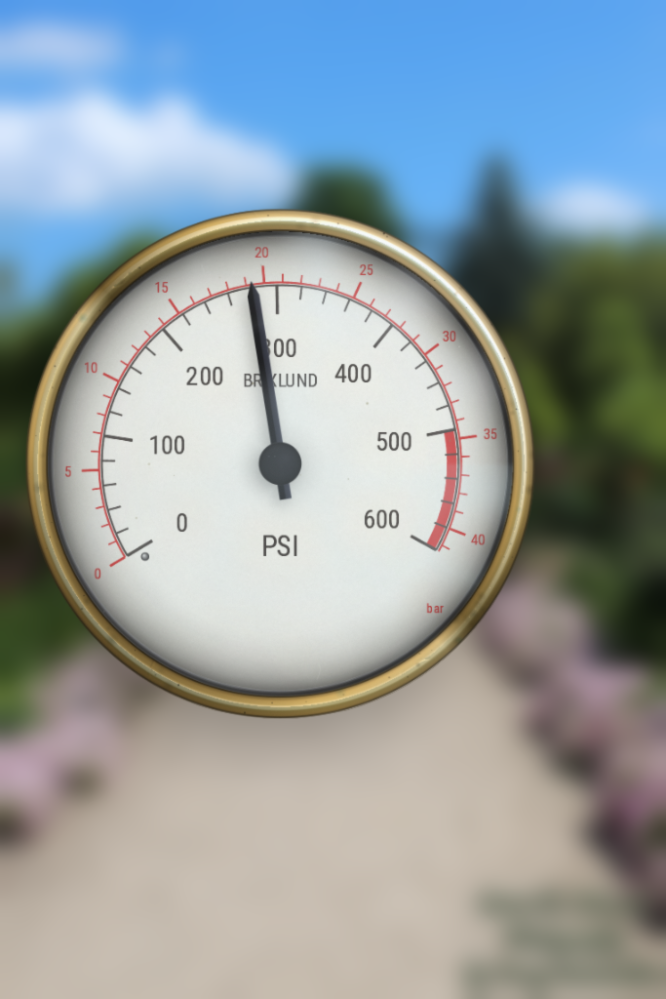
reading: psi 280
